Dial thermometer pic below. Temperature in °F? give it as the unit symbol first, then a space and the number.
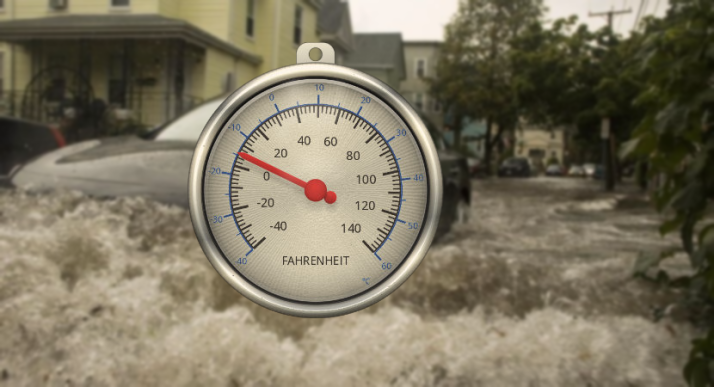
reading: °F 6
